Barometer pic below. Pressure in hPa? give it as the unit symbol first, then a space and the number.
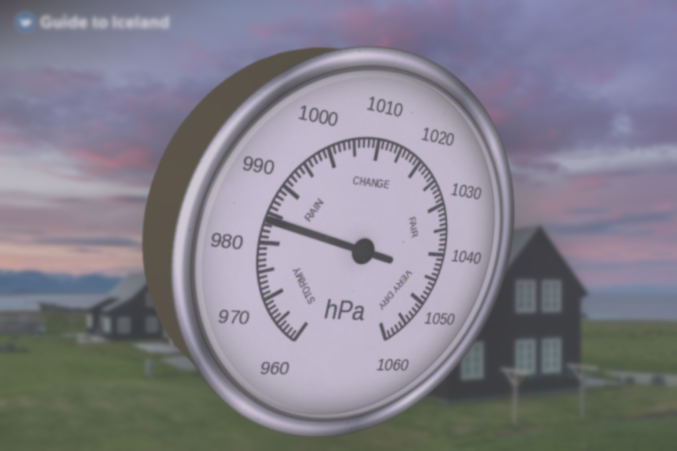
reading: hPa 984
